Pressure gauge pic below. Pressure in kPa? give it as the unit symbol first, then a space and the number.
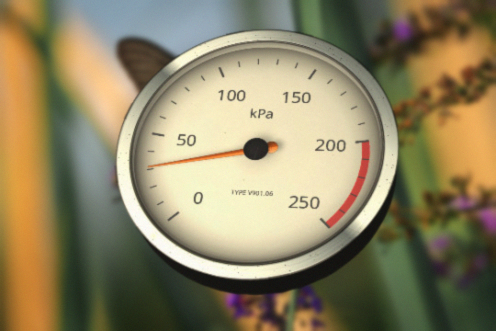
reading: kPa 30
